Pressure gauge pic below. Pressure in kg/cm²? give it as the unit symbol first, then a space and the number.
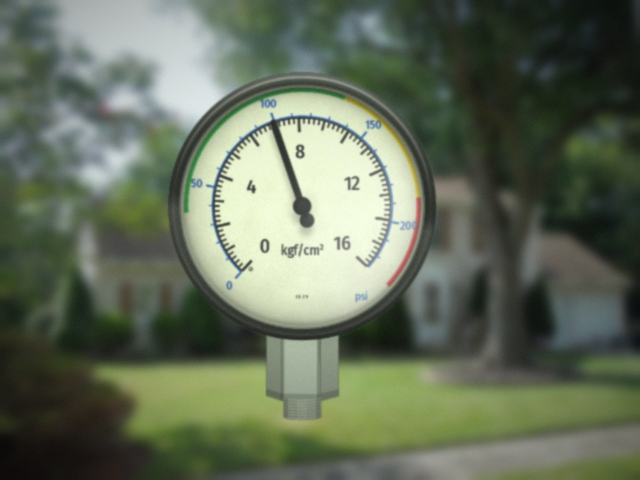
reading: kg/cm² 7
